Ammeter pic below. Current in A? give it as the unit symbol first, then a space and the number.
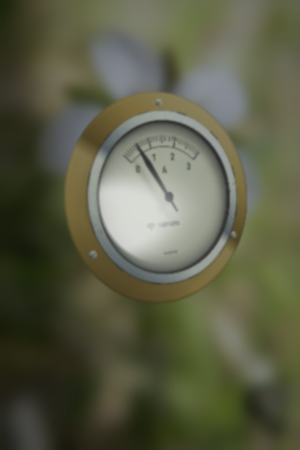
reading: A 0.5
